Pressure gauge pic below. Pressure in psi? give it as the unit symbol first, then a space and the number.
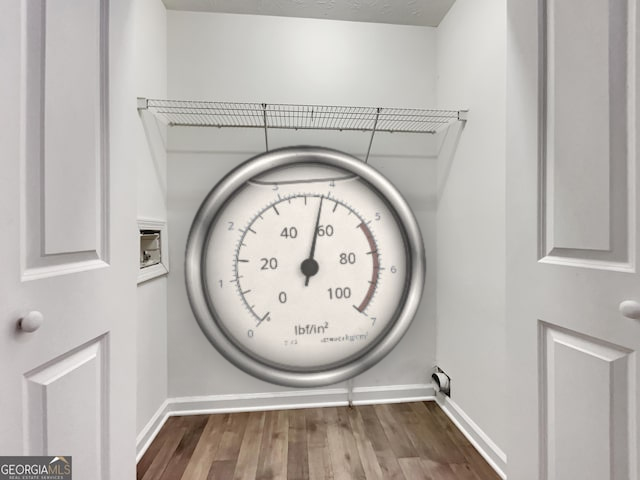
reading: psi 55
